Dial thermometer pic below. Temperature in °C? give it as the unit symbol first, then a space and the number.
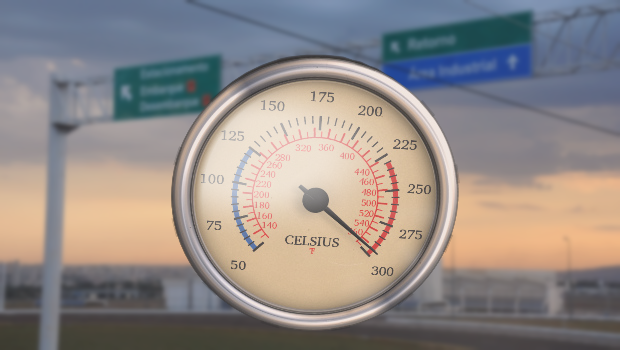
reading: °C 295
